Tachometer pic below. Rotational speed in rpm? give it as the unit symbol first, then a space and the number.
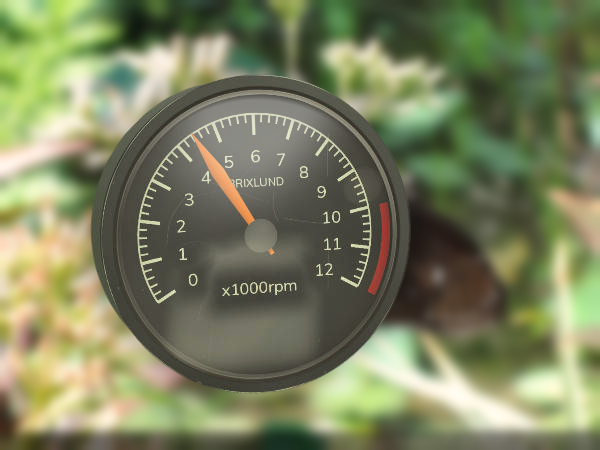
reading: rpm 4400
